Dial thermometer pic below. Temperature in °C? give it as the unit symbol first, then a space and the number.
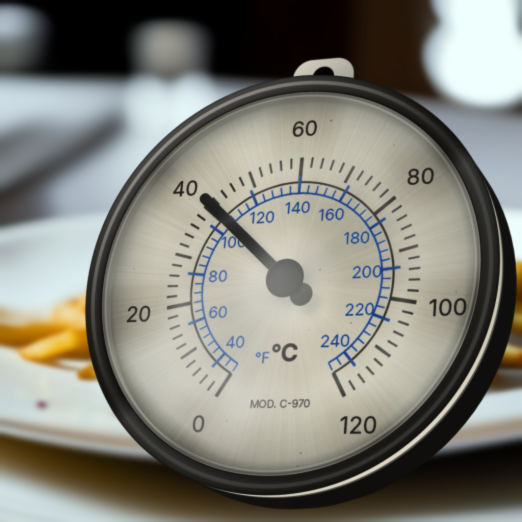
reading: °C 41
